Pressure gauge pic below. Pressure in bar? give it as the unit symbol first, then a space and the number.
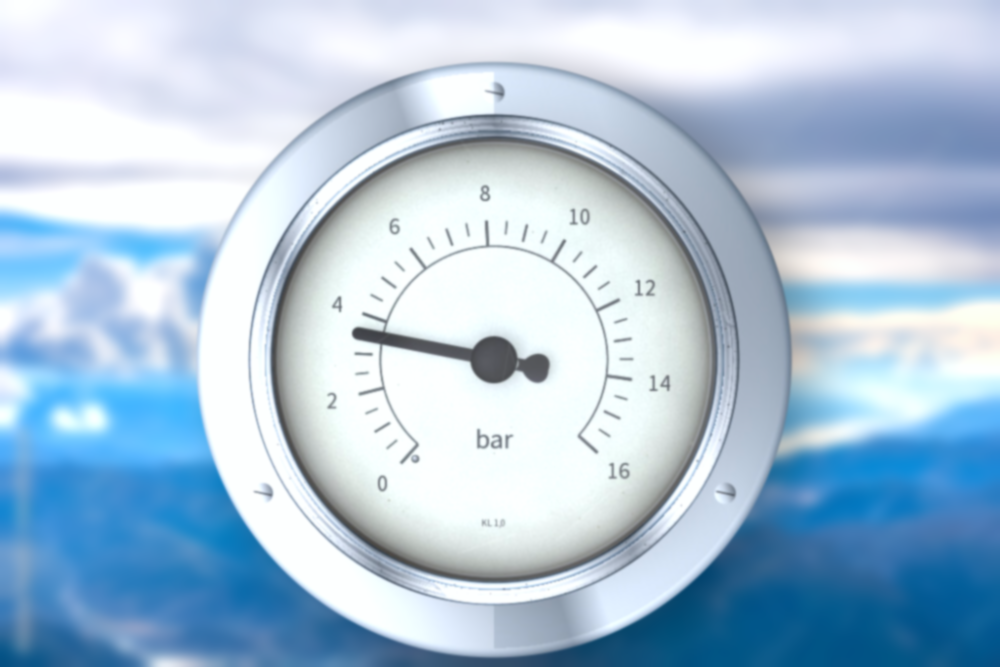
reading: bar 3.5
